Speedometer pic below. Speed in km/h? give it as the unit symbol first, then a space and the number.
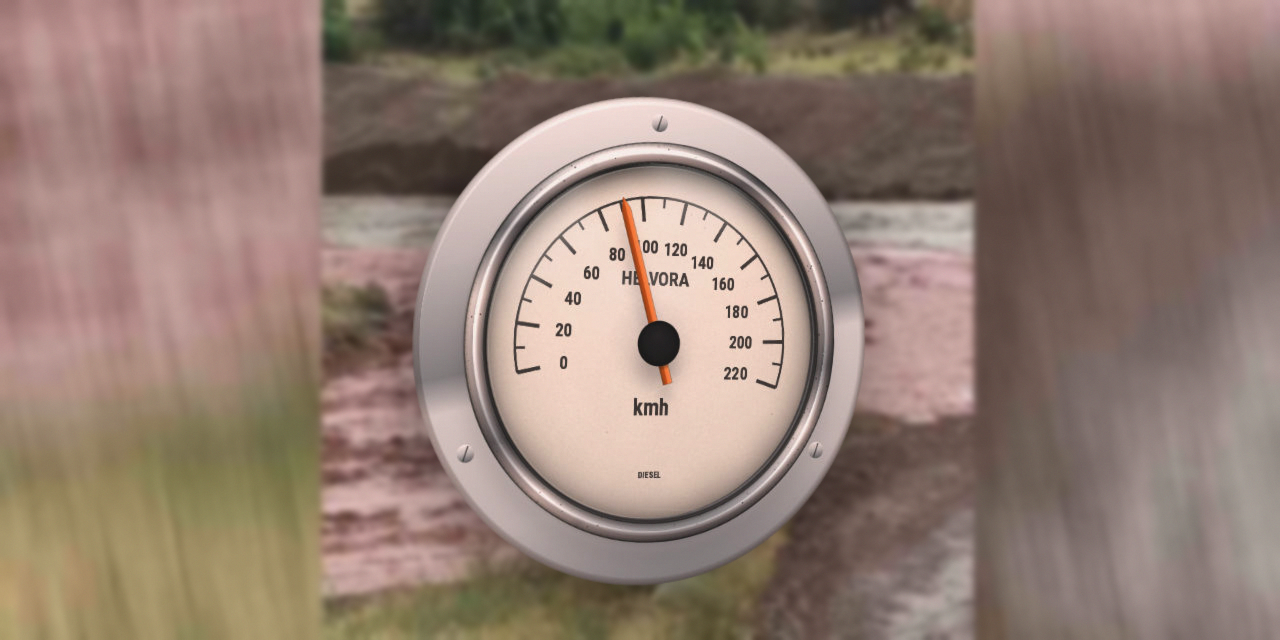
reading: km/h 90
